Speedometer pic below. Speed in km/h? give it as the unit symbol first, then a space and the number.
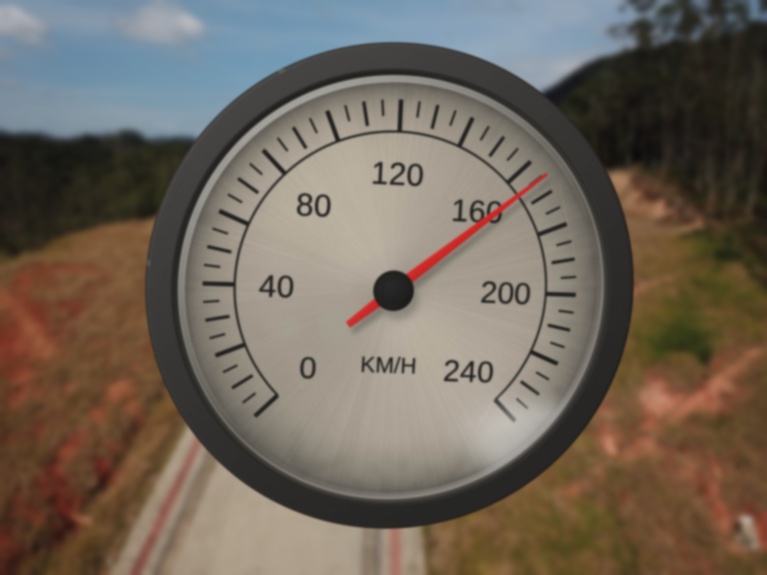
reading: km/h 165
